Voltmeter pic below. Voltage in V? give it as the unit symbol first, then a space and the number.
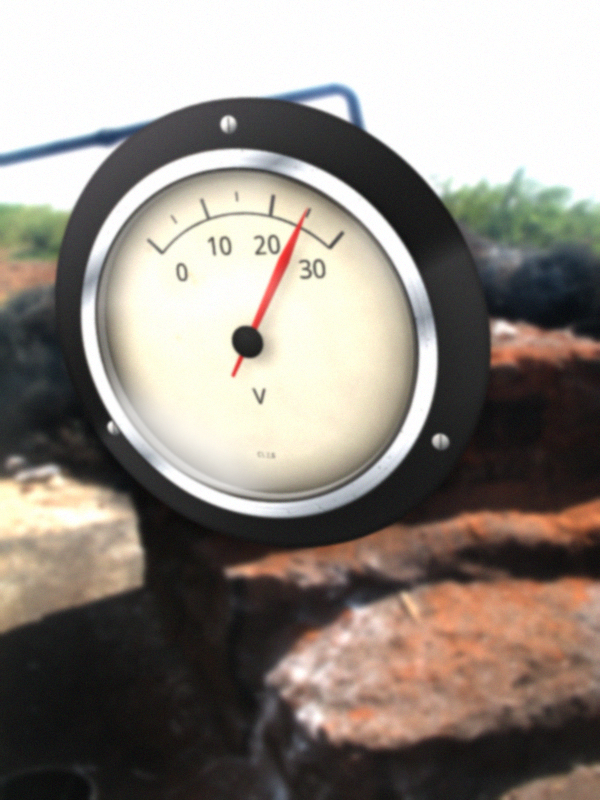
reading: V 25
